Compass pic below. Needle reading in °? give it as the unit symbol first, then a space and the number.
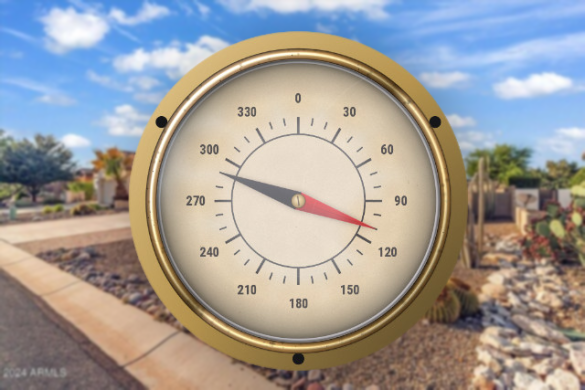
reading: ° 110
